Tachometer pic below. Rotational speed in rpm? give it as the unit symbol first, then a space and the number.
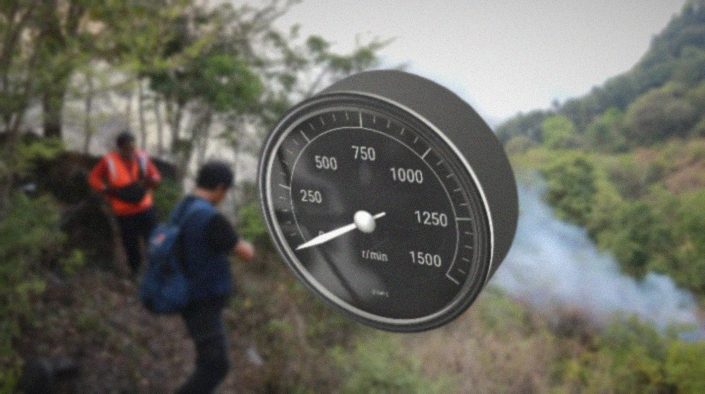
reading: rpm 0
